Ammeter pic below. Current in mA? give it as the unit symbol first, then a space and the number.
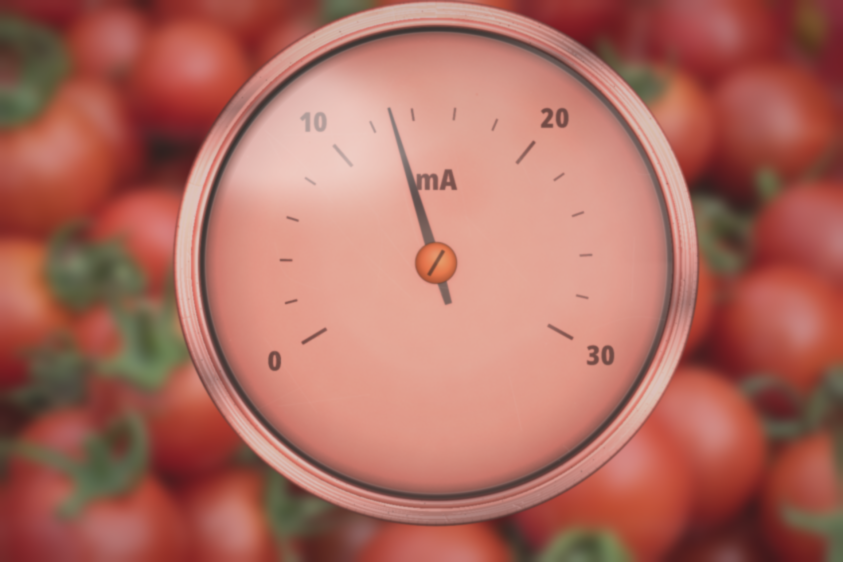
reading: mA 13
